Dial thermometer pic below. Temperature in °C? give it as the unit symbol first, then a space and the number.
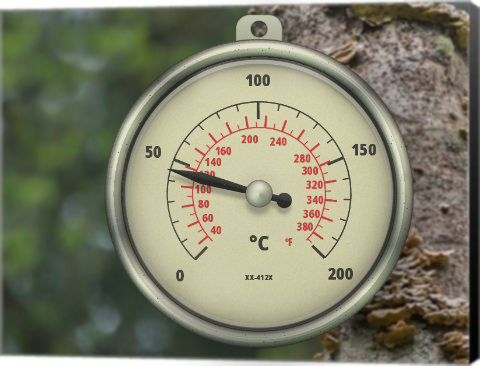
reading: °C 45
